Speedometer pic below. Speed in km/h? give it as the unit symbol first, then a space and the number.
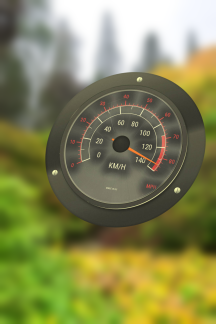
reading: km/h 135
